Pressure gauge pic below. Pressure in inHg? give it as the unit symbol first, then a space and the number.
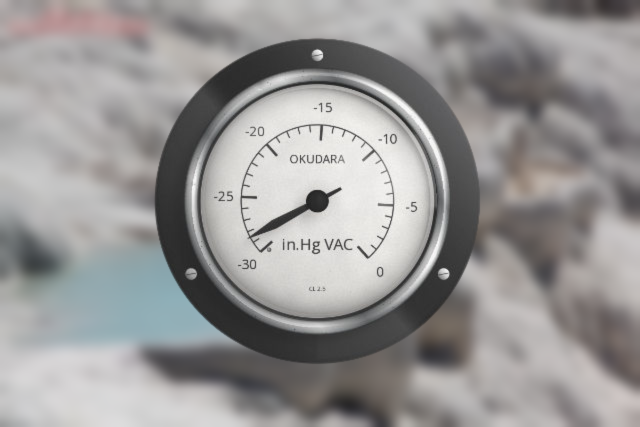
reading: inHg -28.5
